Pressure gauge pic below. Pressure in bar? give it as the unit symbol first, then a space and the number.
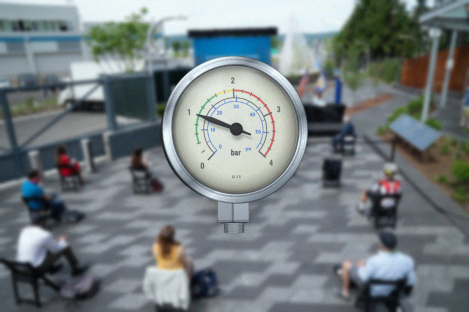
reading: bar 1
